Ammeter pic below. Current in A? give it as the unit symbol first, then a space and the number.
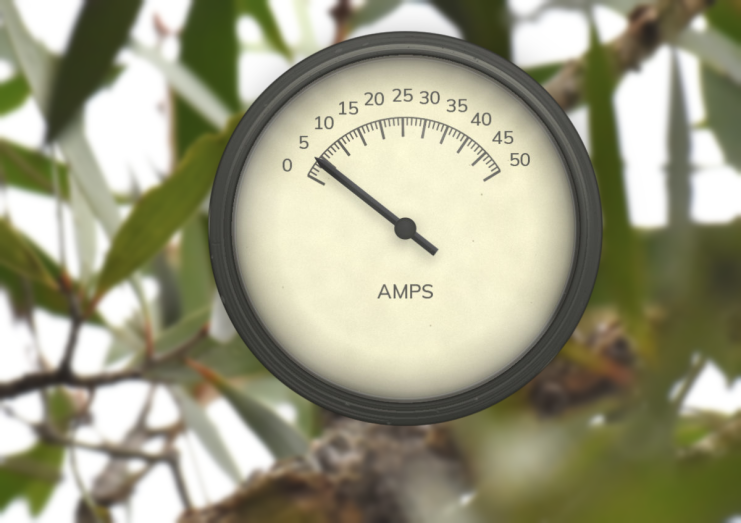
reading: A 4
